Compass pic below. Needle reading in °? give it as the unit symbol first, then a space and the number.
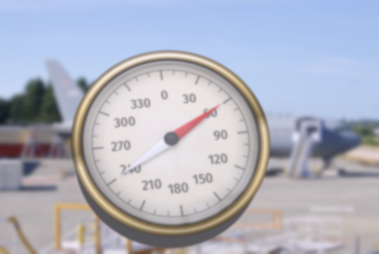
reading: ° 60
